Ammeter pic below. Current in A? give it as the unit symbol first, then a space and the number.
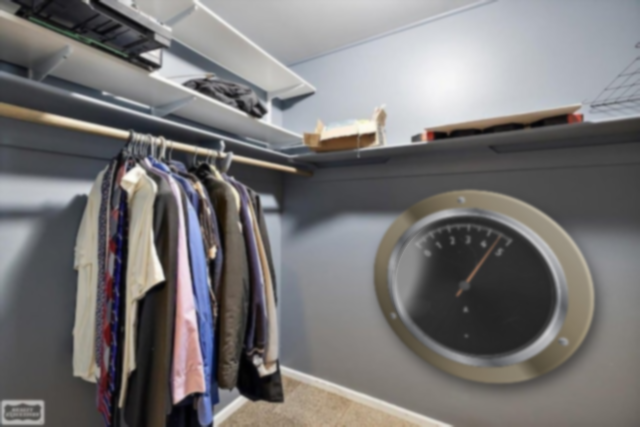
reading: A 4.5
